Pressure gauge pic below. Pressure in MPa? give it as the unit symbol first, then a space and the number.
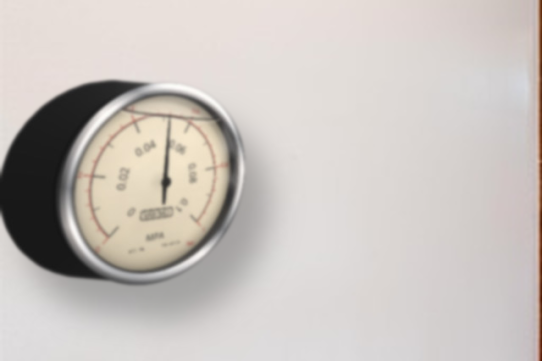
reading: MPa 0.05
